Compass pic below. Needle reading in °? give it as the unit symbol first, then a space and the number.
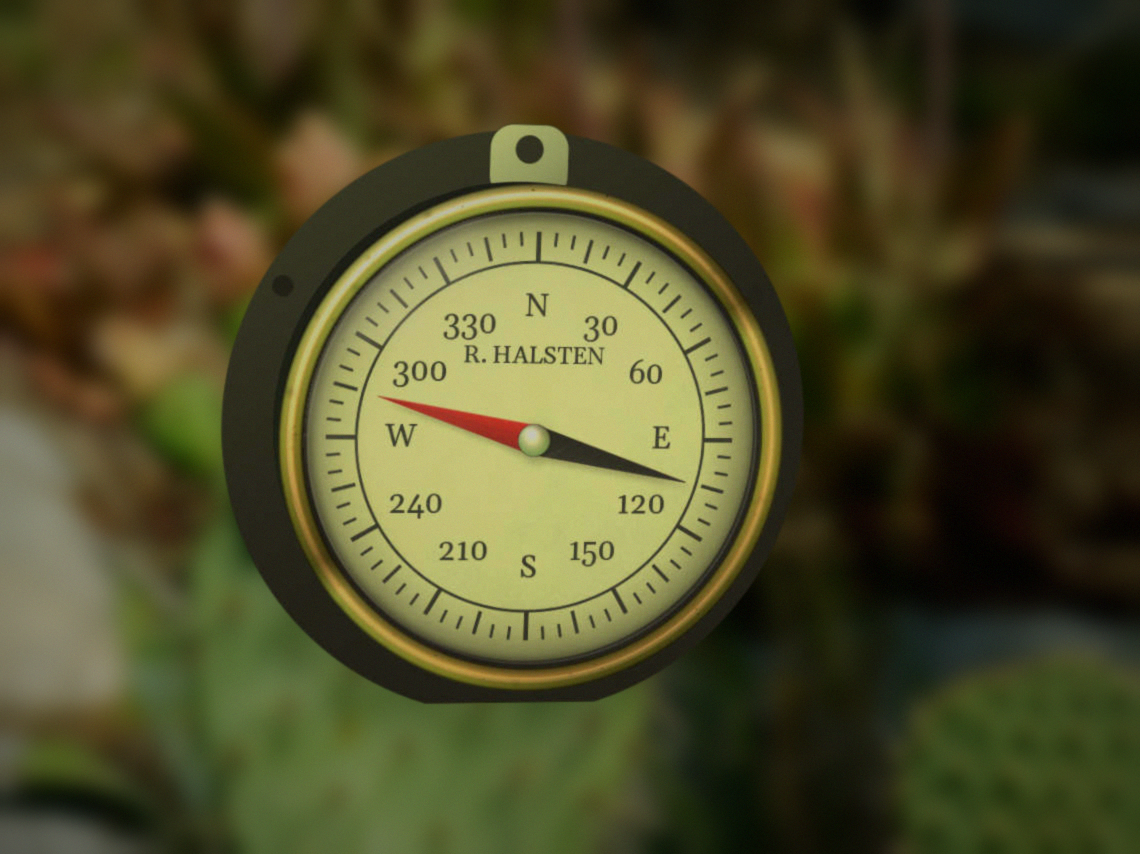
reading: ° 285
